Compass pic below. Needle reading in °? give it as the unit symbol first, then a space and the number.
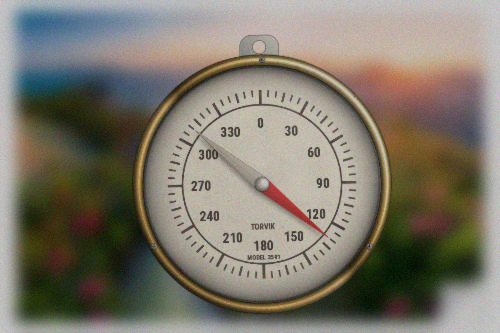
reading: ° 130
